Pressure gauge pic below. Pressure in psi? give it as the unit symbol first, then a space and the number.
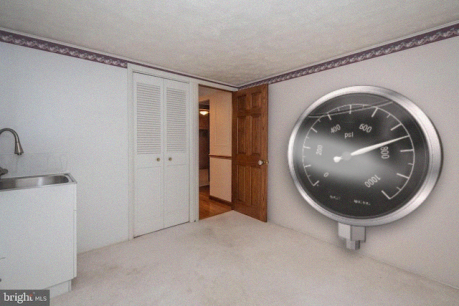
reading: psi 750
